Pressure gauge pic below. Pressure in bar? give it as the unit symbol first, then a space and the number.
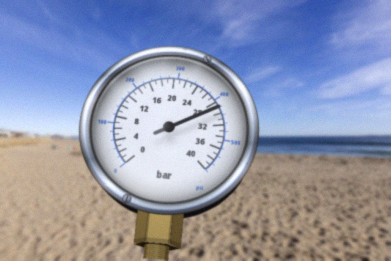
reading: bar 29
